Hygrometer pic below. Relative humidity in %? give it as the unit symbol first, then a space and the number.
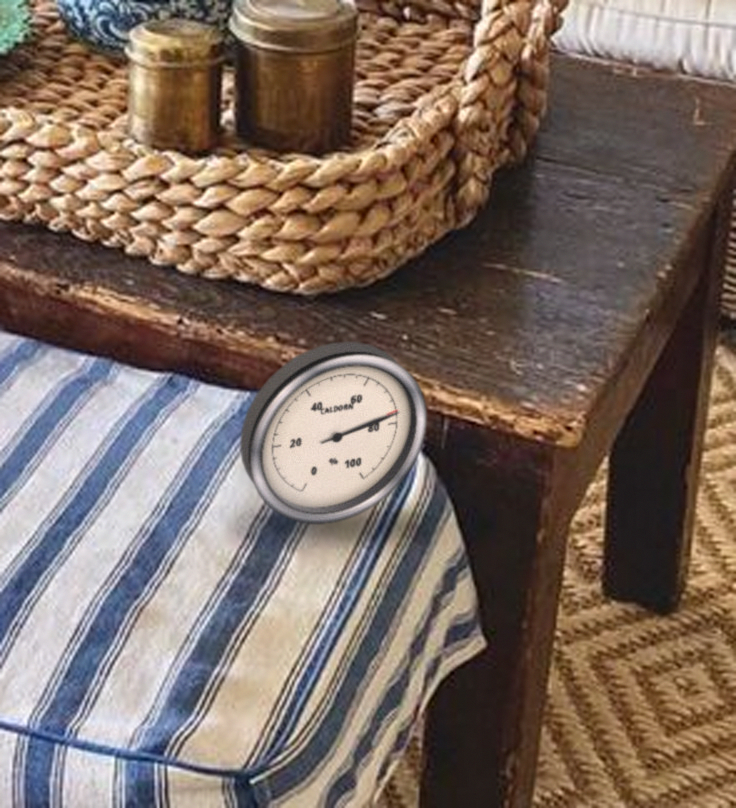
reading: % 76
